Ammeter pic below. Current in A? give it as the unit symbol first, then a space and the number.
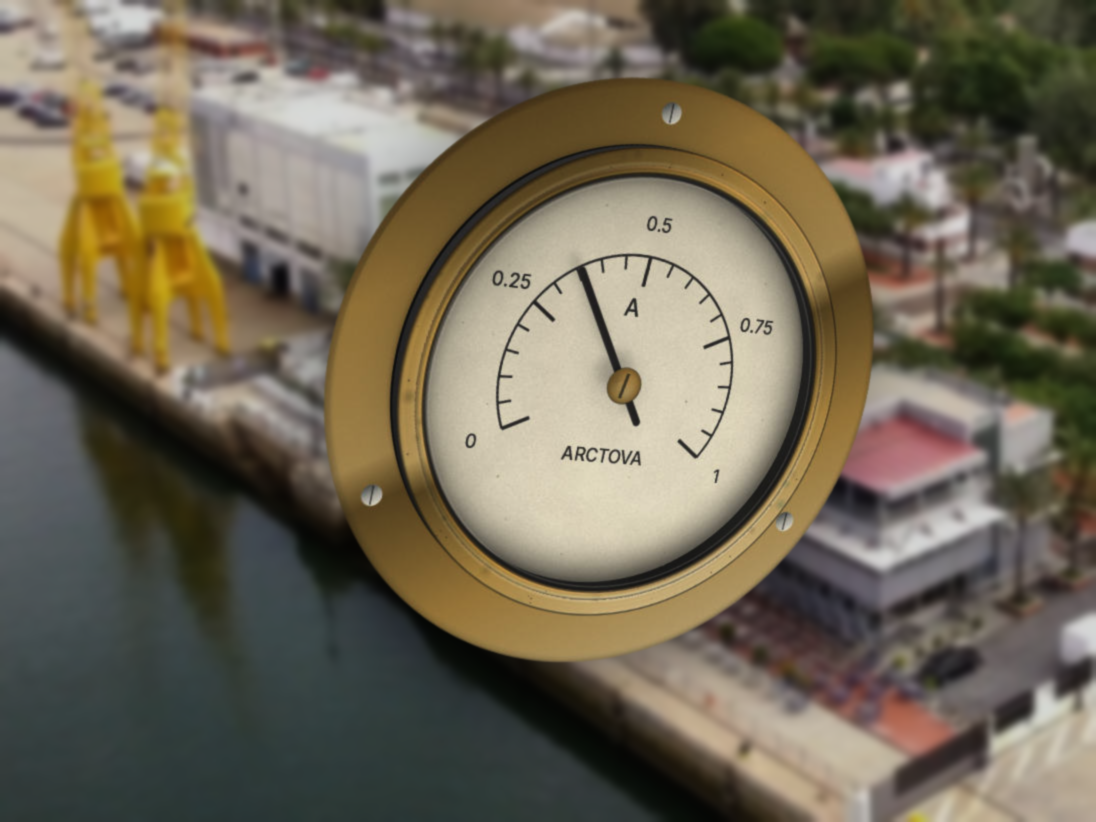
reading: A 0.35
